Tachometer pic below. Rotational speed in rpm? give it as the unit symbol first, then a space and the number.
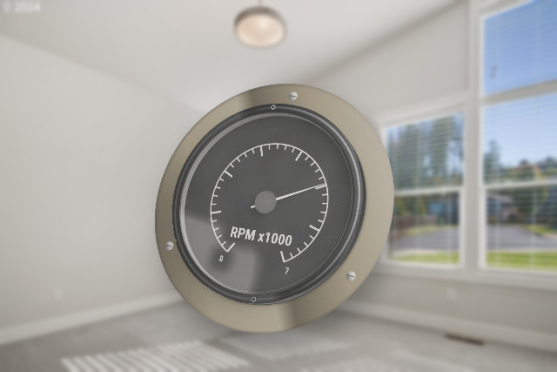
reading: rpm 5000
